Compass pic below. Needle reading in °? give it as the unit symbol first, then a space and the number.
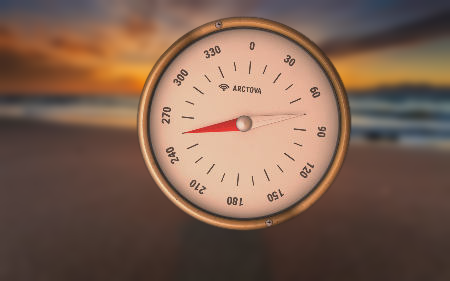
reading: ° 255
